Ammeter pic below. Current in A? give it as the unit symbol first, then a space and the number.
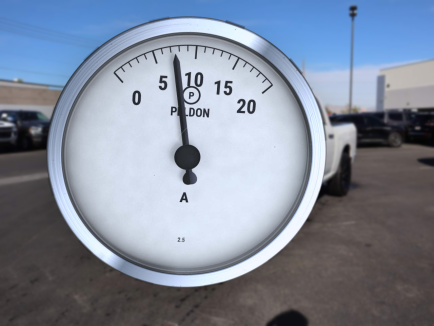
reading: A 7.5
